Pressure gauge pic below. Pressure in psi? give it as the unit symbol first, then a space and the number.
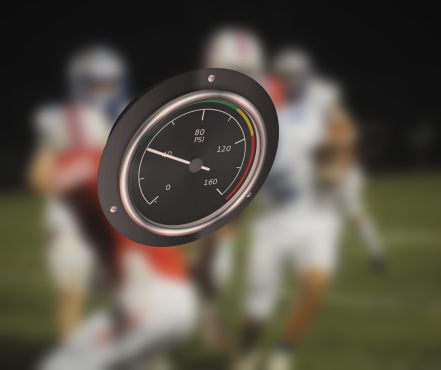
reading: psi 40
